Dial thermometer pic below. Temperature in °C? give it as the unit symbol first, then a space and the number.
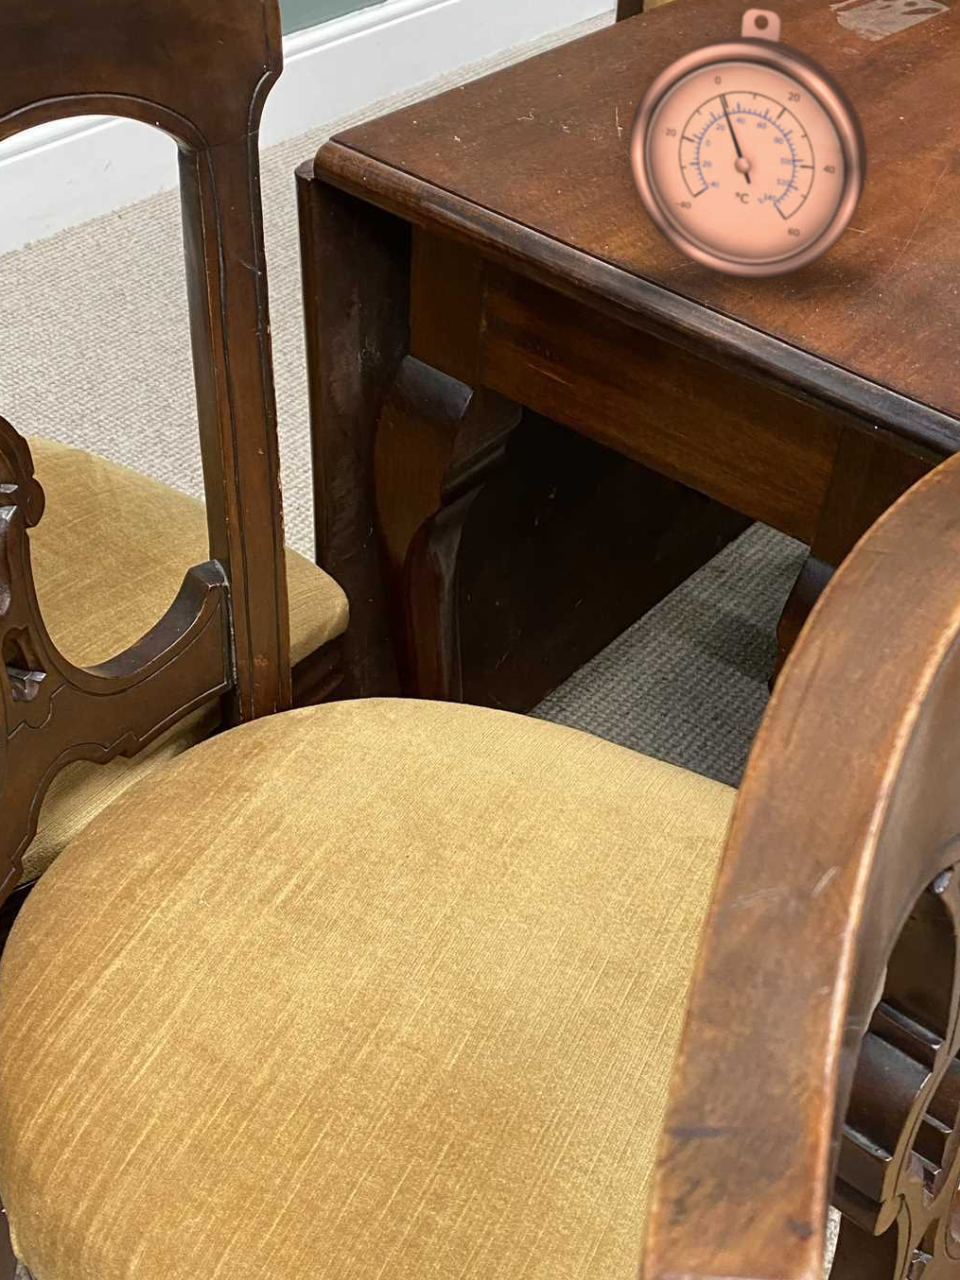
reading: °C 0
